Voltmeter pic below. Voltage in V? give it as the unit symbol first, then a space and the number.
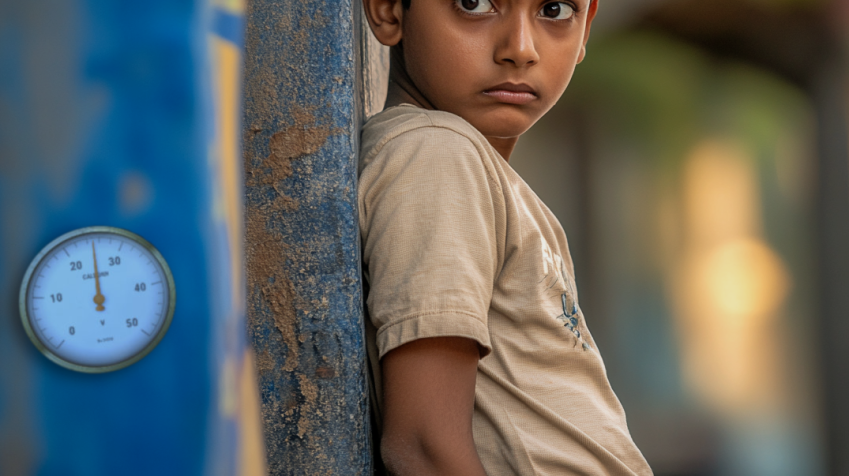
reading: V 25
